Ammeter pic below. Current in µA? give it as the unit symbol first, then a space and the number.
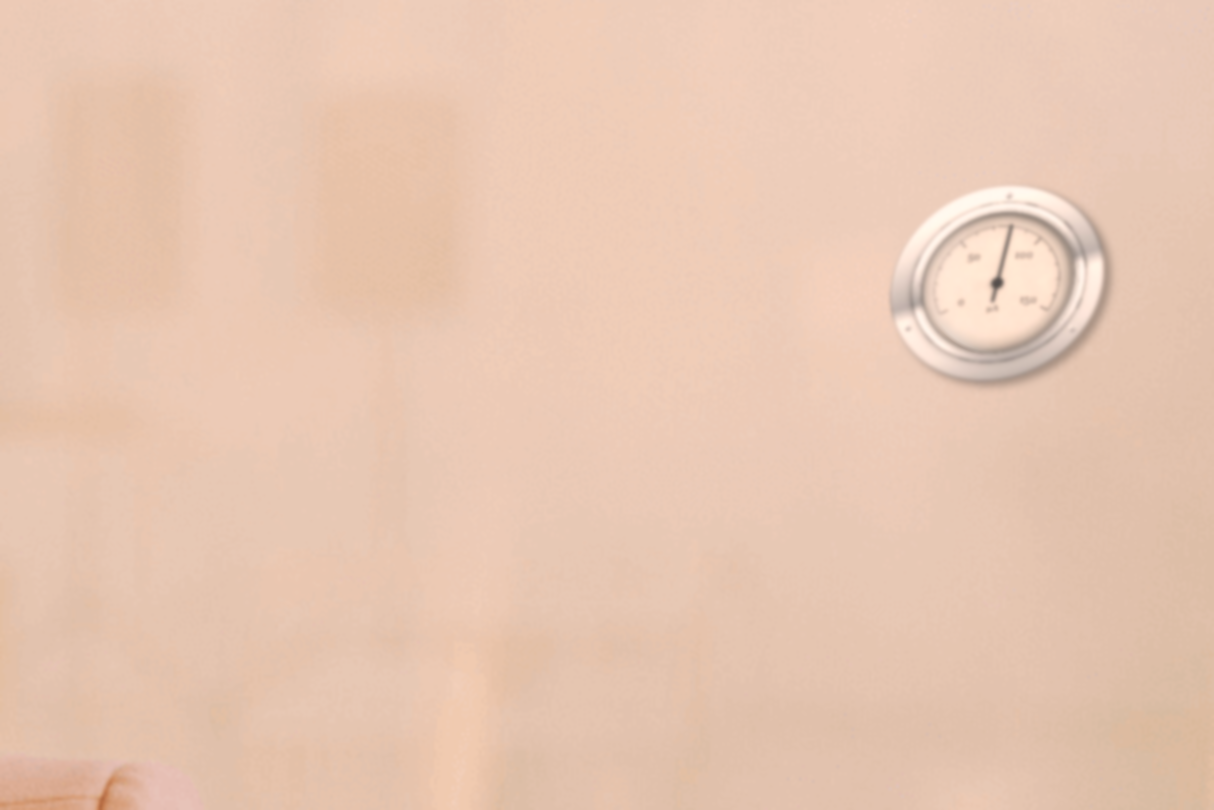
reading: µA 80
